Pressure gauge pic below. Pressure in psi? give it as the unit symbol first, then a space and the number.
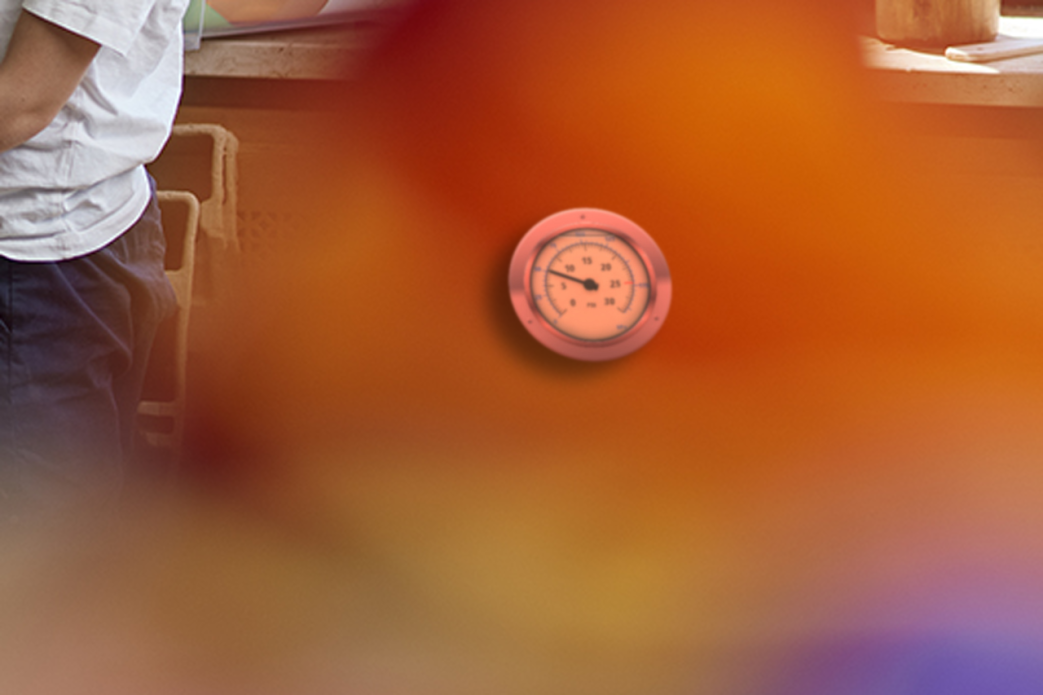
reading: psi 7.5
